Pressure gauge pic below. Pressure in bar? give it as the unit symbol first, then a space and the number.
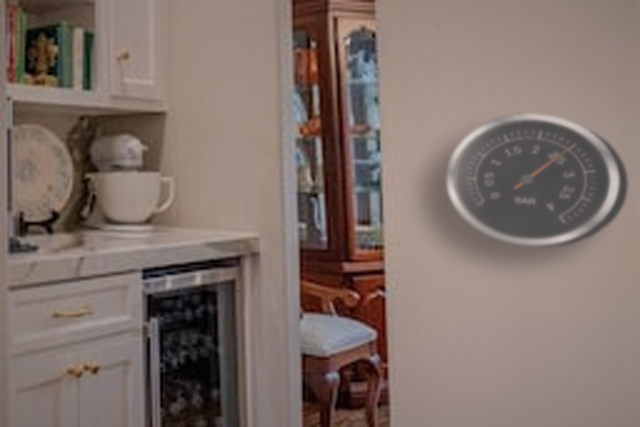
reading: bar 2.5
